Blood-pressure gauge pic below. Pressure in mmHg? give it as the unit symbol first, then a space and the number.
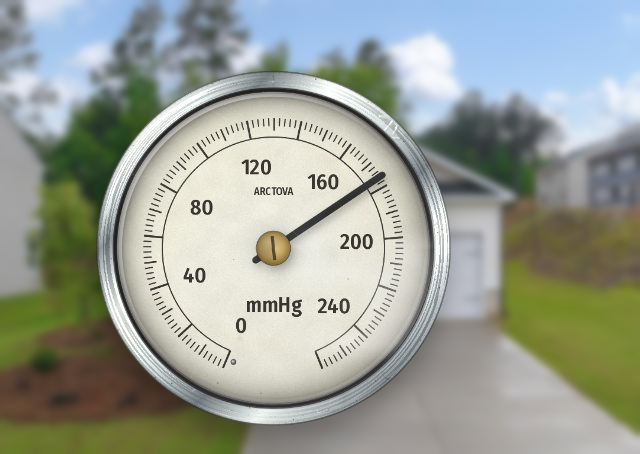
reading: mmHg 176
